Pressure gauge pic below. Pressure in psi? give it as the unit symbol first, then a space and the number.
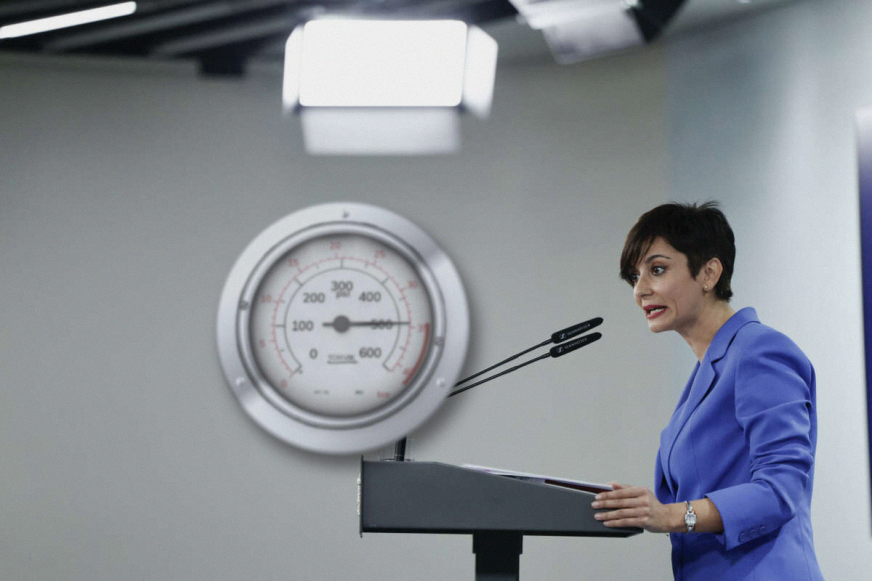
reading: psi 500
